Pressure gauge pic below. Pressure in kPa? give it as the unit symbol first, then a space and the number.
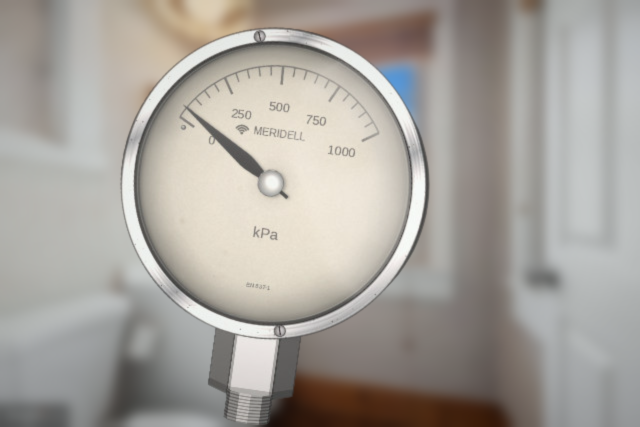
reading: kPa 50
